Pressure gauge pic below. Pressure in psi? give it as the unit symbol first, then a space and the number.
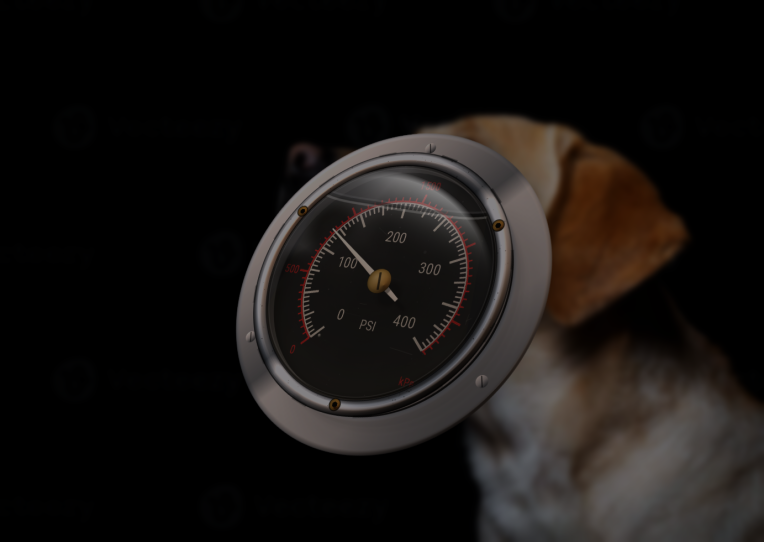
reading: psi 120
